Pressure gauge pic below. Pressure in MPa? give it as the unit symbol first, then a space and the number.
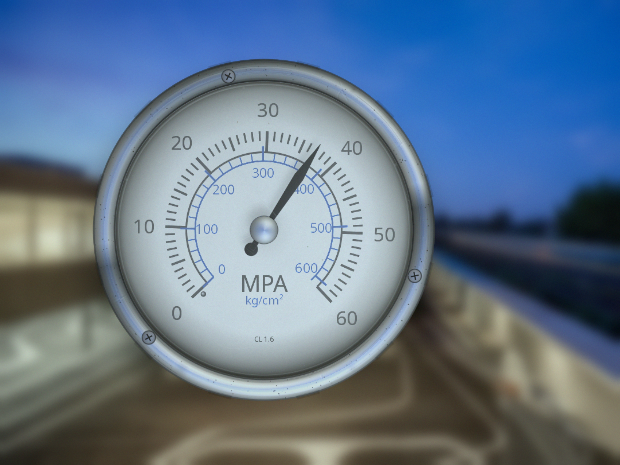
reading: MPa 37
